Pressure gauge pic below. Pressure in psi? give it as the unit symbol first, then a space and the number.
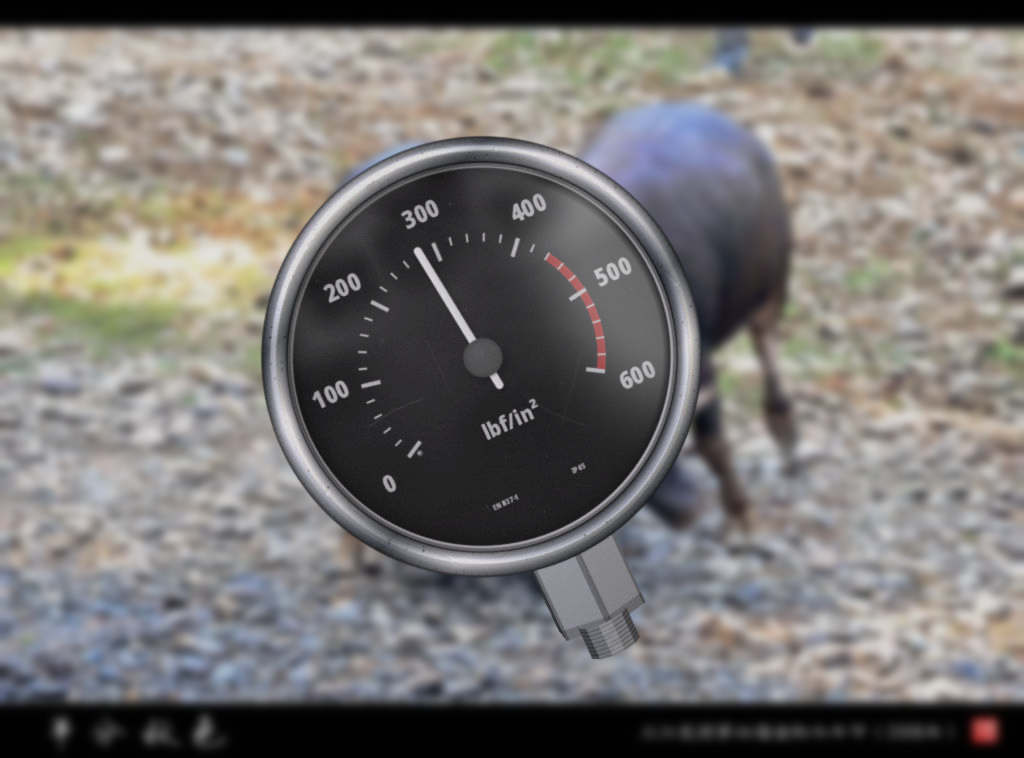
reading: psi 280
